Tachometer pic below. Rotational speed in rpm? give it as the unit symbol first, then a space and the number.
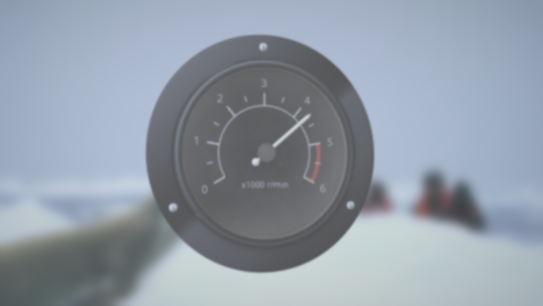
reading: rpm 4250
